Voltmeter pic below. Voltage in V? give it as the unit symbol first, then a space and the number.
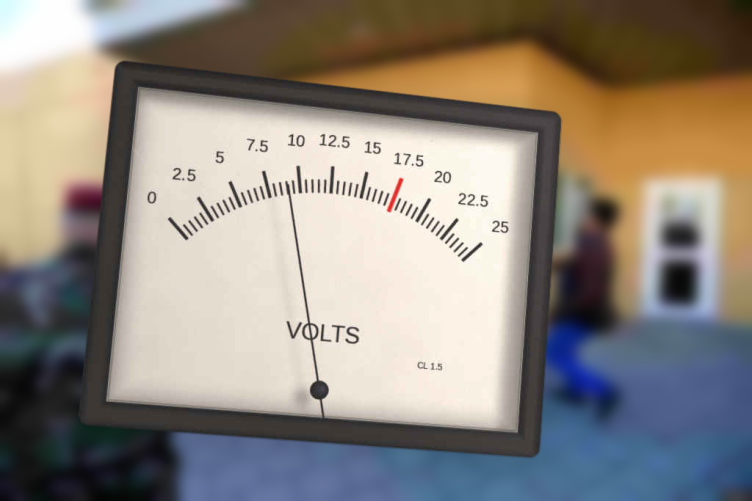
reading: V 9
